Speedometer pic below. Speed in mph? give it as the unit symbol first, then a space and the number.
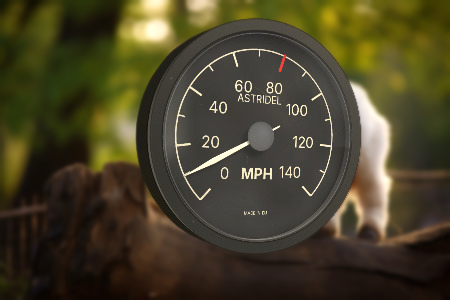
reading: mph 10
